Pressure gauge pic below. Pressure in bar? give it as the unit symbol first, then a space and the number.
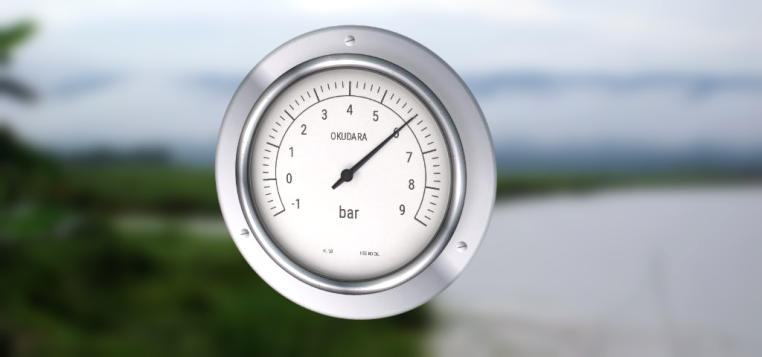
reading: bar 6
